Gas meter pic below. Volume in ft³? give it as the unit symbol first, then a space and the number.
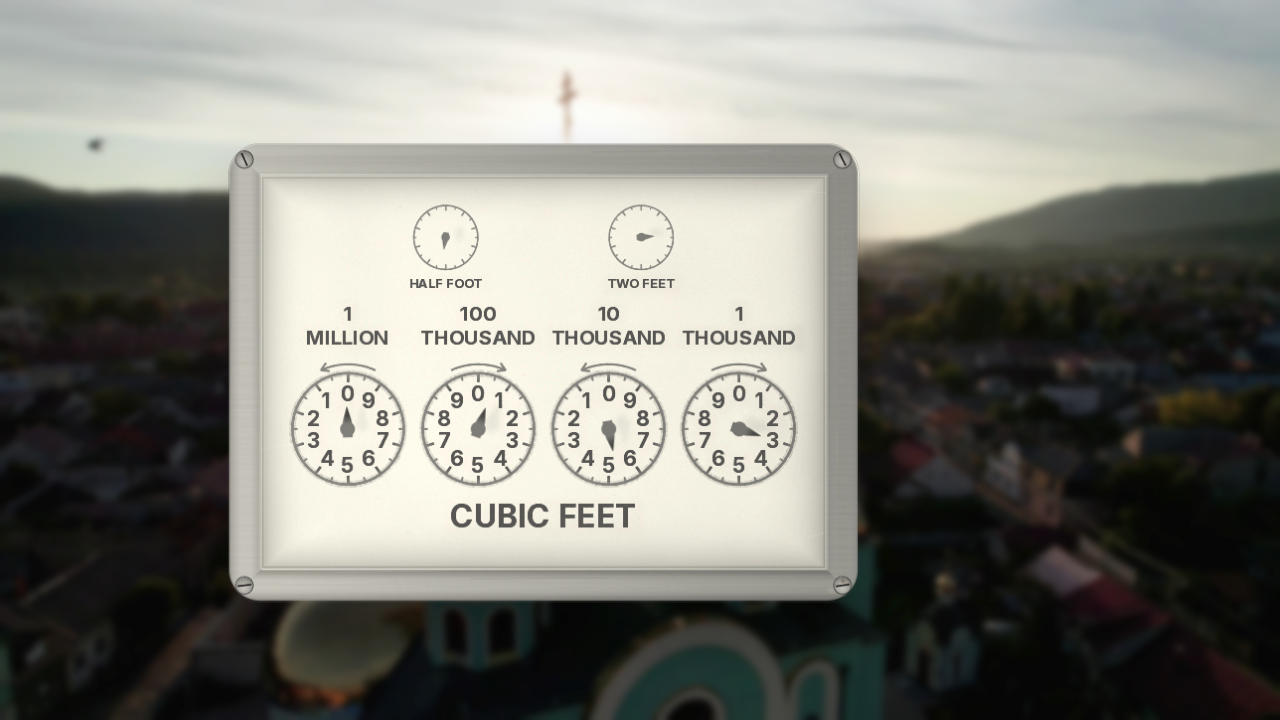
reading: ft³ 5300
